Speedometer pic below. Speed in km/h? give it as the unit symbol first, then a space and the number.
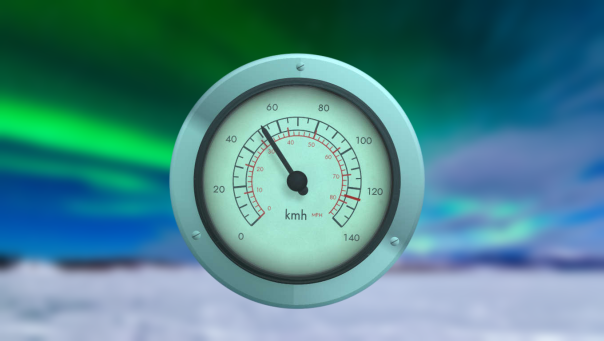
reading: km/h 52.5
